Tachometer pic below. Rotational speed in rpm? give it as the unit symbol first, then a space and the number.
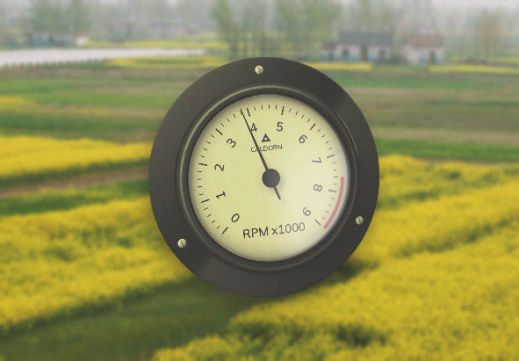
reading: rpm 3800
